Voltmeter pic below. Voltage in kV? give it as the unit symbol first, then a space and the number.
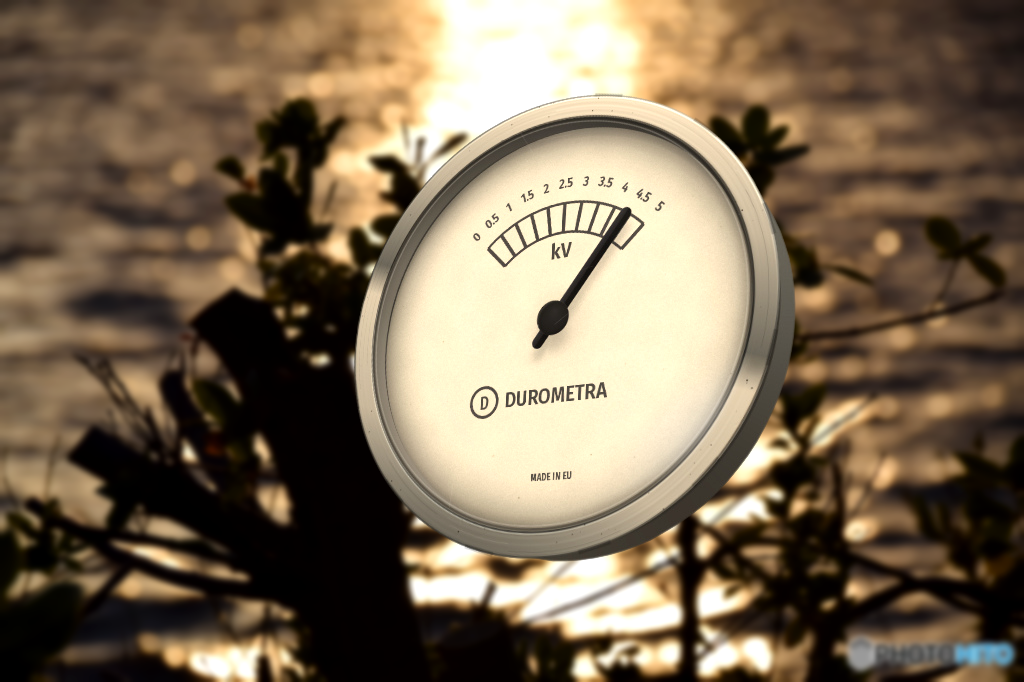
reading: kV 4.5
